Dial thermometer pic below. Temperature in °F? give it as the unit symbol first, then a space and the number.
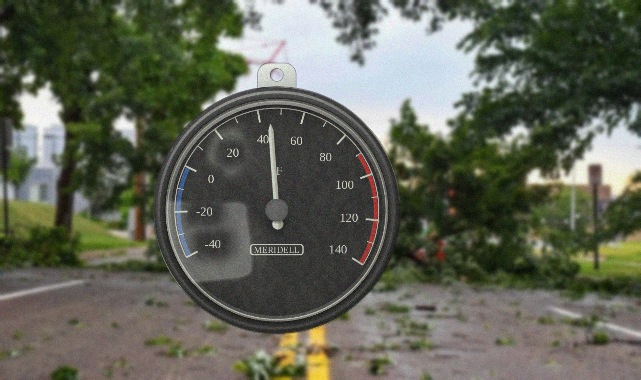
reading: °F 45
